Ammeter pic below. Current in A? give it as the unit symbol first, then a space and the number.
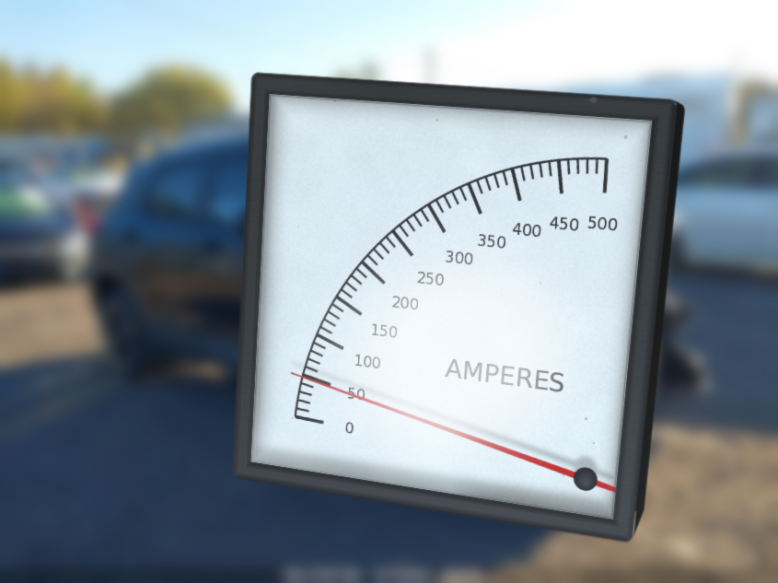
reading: A 50
